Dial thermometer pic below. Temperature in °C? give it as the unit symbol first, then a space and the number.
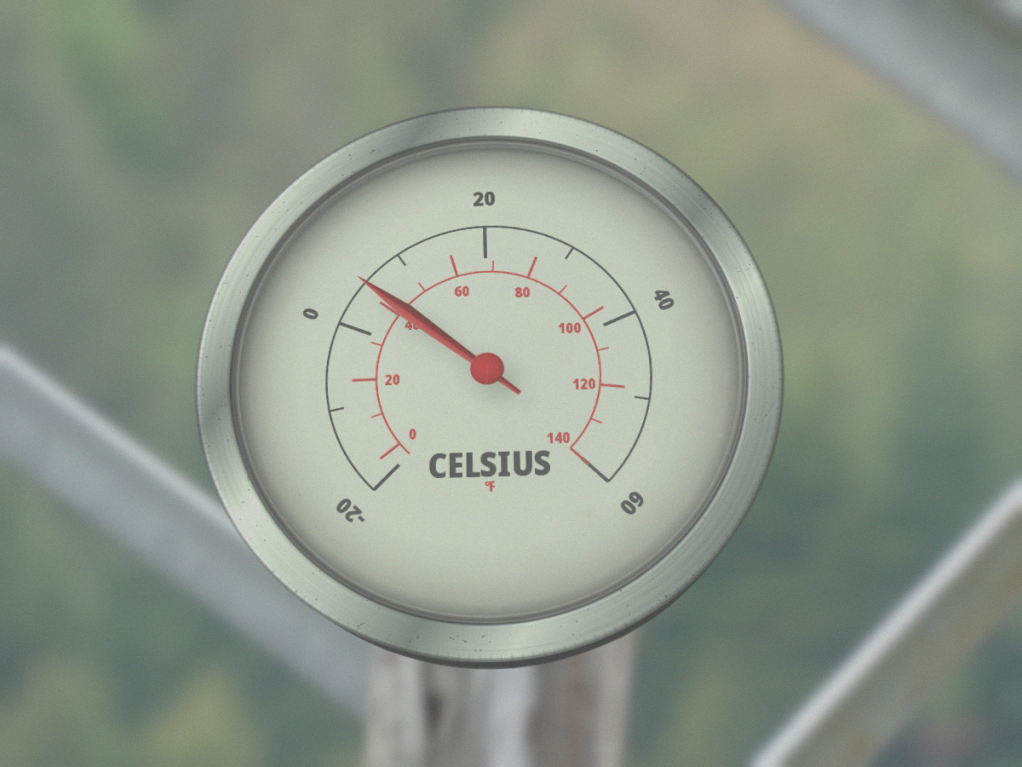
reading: °C 5
